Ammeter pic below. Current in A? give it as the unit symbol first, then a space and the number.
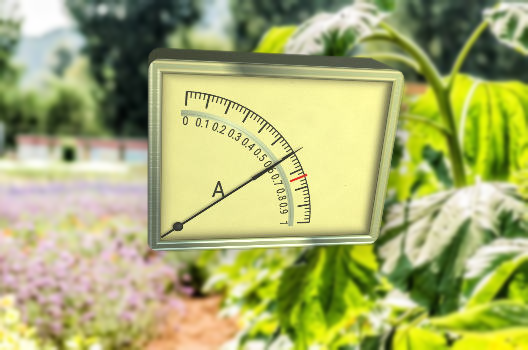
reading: A 0.6
